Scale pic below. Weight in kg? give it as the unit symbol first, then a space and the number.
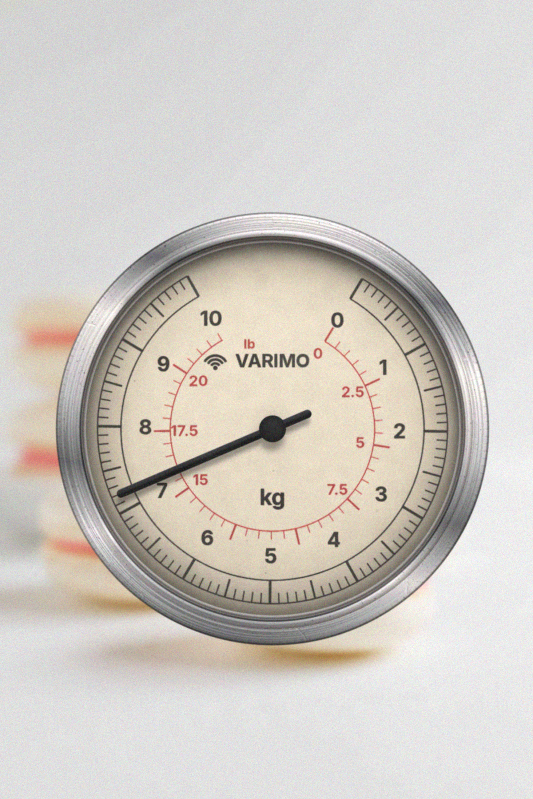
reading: kg 7.2
